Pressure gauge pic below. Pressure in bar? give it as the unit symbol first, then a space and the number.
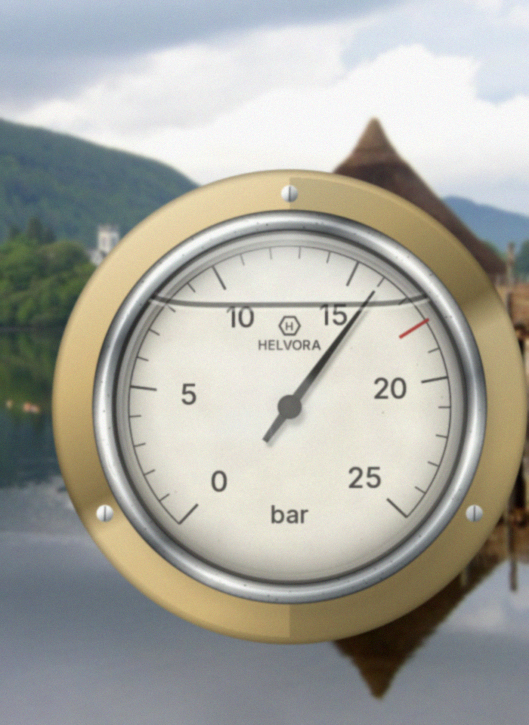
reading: bar 16
